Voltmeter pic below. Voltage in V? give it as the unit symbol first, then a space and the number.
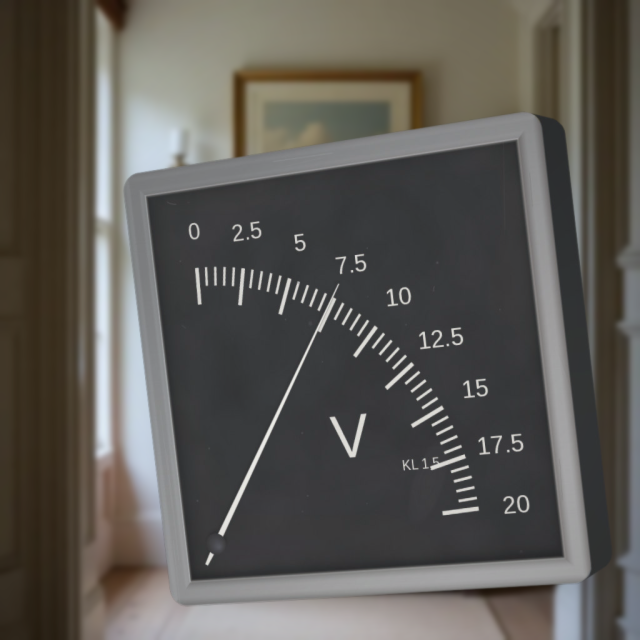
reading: V 7.5
